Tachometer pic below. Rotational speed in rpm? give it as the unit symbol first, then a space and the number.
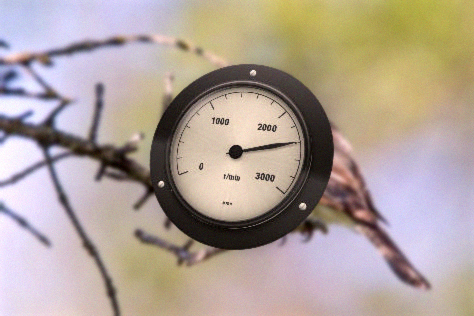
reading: rpm 2400
